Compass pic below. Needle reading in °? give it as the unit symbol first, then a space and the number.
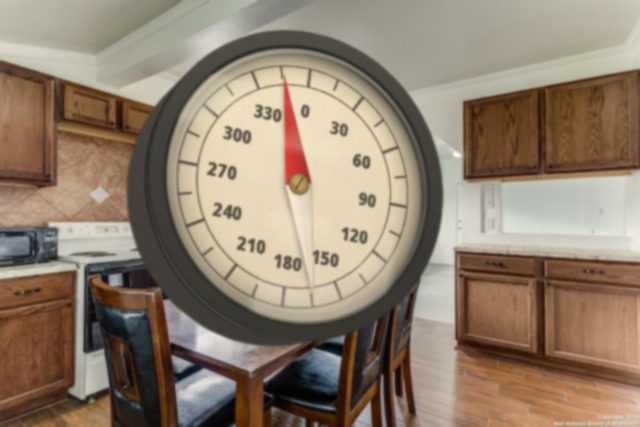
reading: ° 345
